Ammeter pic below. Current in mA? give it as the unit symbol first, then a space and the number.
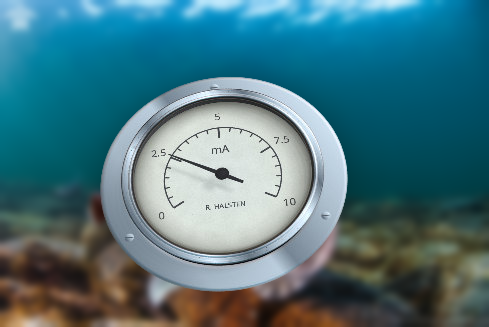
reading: mA 2.5
